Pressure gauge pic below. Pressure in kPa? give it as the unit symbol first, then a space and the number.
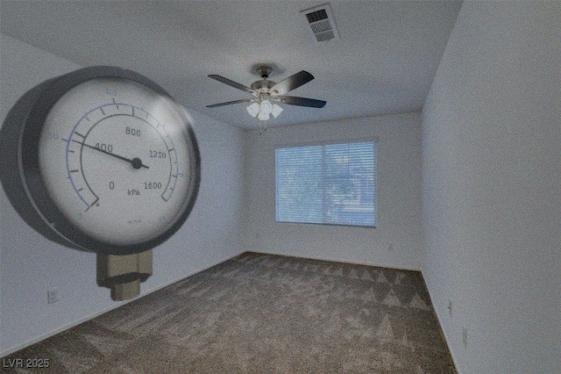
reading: kPa 350
